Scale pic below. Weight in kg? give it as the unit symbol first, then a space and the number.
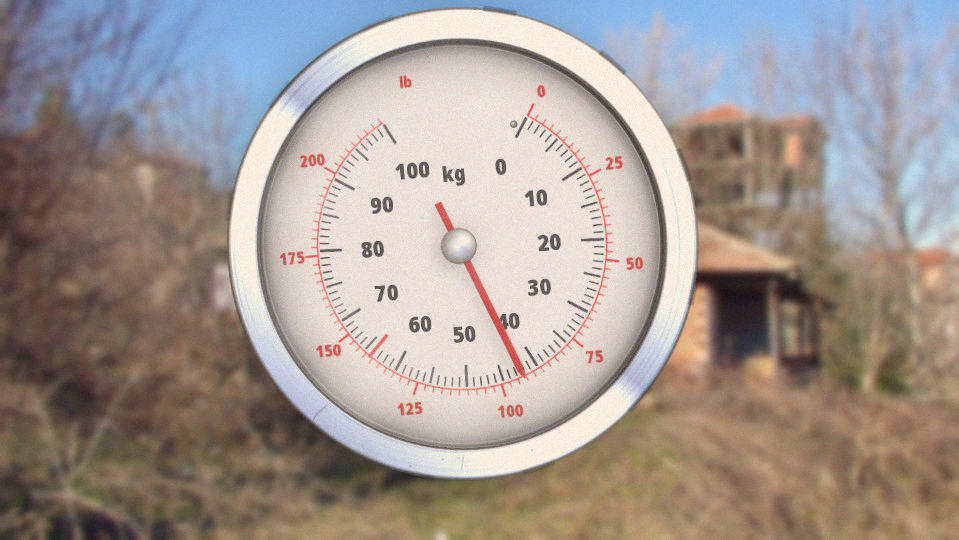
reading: kg 42
